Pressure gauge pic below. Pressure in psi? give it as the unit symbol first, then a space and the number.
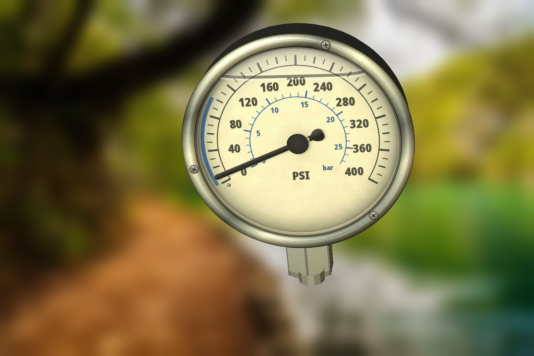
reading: psi 10
